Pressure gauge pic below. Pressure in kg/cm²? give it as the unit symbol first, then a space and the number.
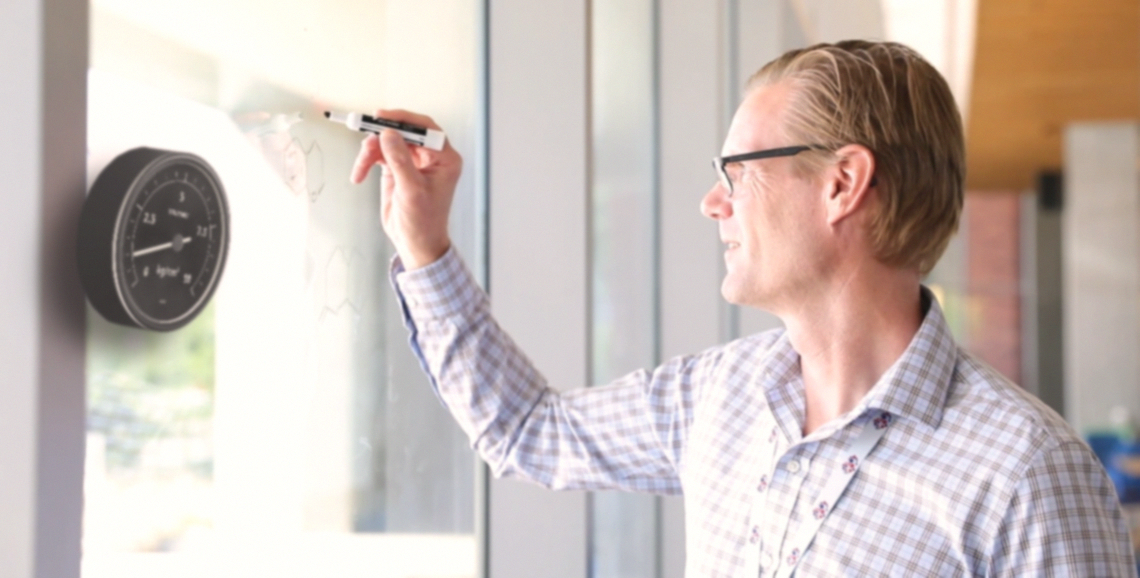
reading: kg/cm² 1
